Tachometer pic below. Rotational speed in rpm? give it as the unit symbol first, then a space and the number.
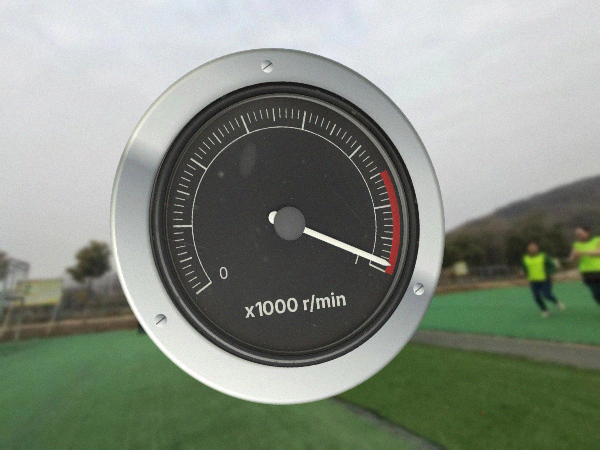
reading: rpm 6900
